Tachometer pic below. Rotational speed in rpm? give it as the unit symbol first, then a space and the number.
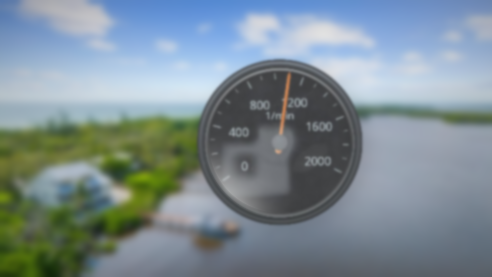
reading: rpm 1100
